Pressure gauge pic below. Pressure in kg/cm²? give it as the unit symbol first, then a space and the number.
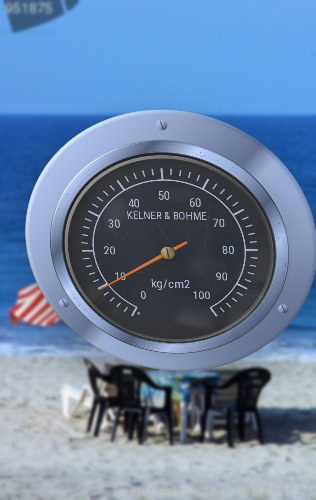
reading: kg/cm² 10
